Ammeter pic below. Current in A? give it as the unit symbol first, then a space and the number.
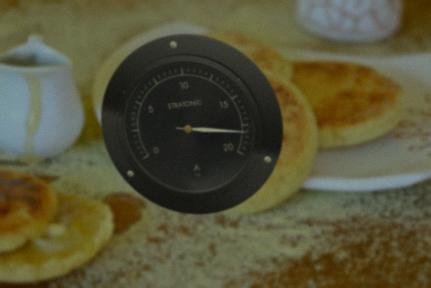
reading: A 18
